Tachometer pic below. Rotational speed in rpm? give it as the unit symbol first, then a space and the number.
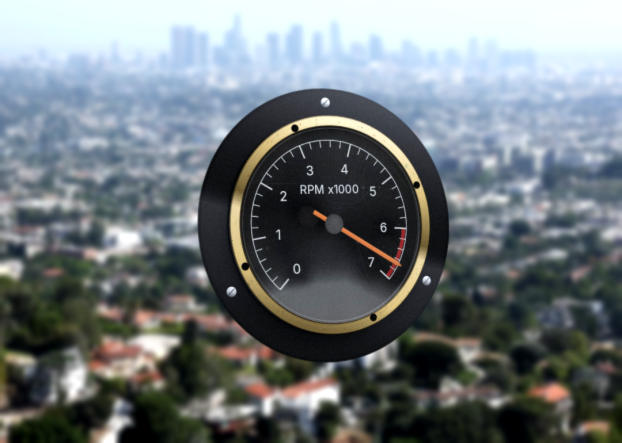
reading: rpm 6700
